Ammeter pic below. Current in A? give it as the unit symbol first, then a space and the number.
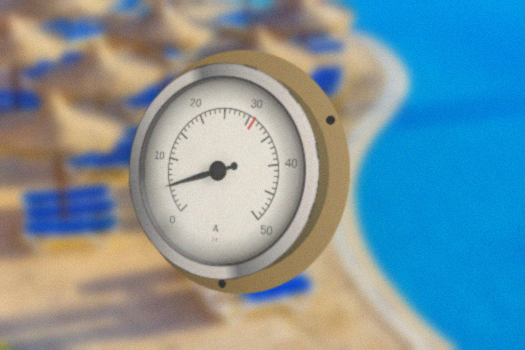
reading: A 5
